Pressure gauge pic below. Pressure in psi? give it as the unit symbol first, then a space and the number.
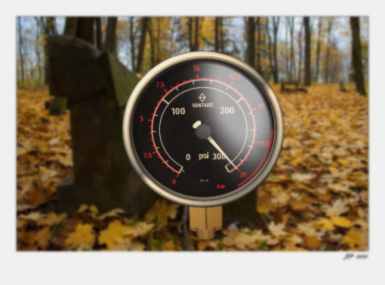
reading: psi 290
